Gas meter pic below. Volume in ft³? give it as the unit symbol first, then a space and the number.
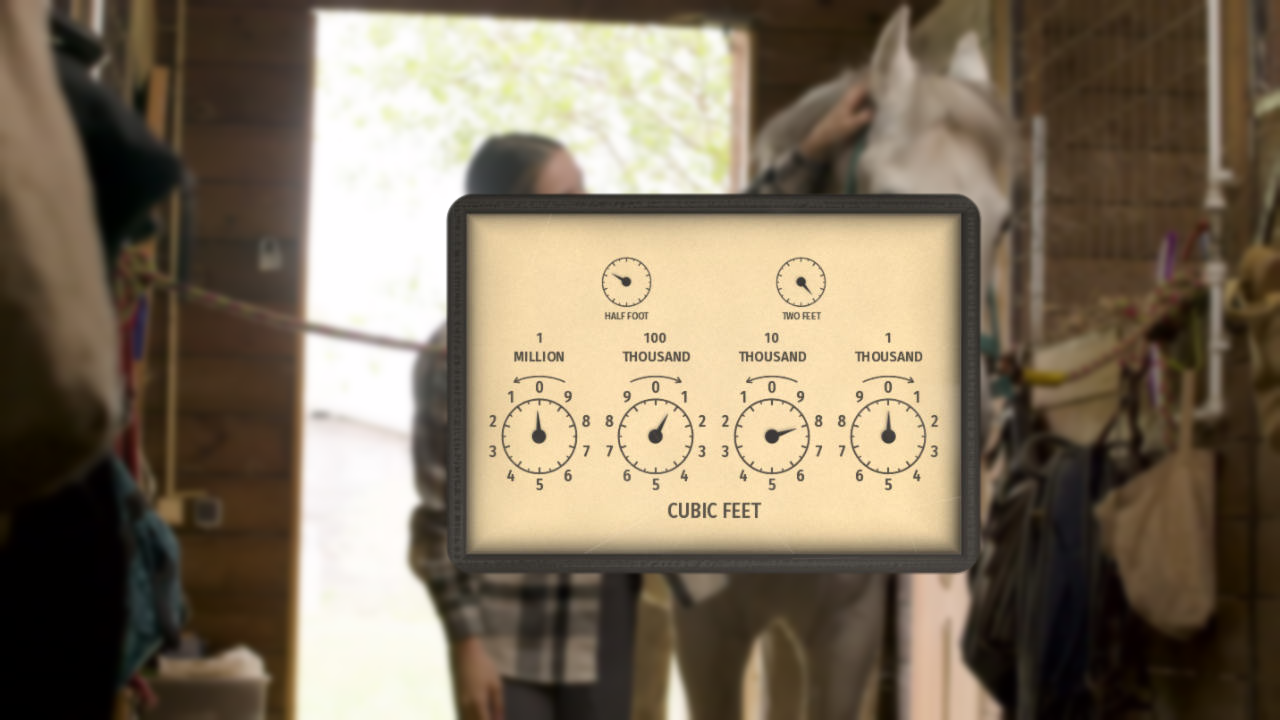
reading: ft³ 8000
